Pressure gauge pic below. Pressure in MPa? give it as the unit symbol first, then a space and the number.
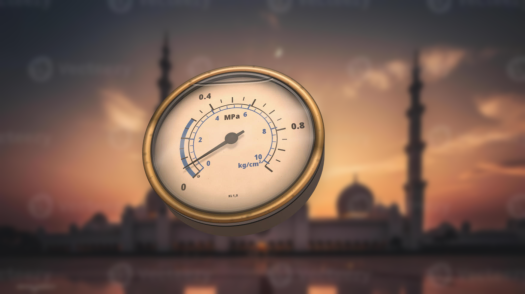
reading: MPa 0.05
